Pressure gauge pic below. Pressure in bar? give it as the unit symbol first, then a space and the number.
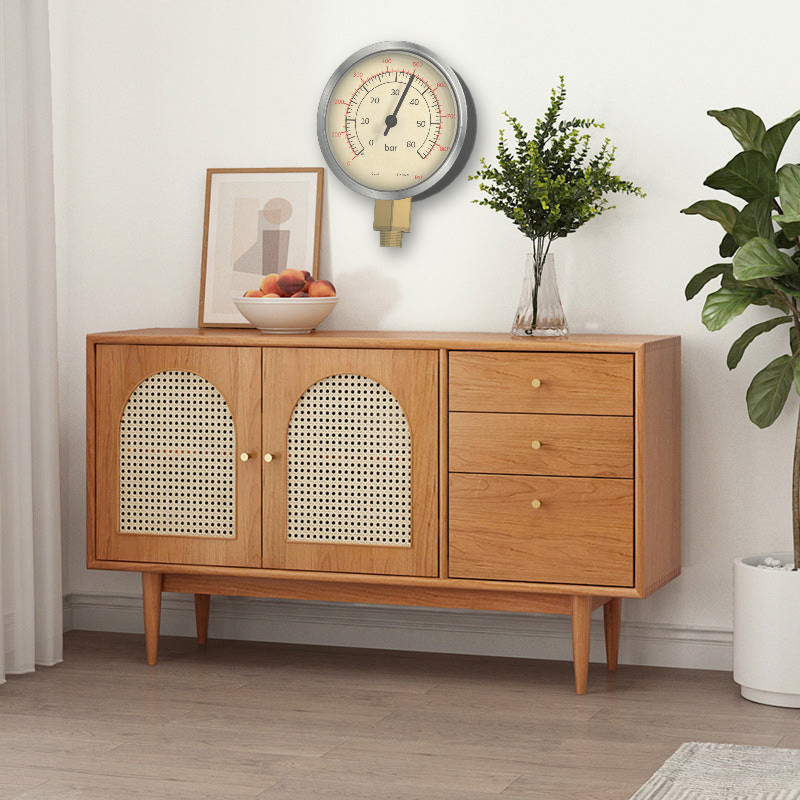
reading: bar 35
